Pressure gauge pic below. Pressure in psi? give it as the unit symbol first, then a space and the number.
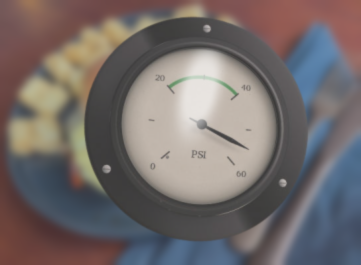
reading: psi 55
